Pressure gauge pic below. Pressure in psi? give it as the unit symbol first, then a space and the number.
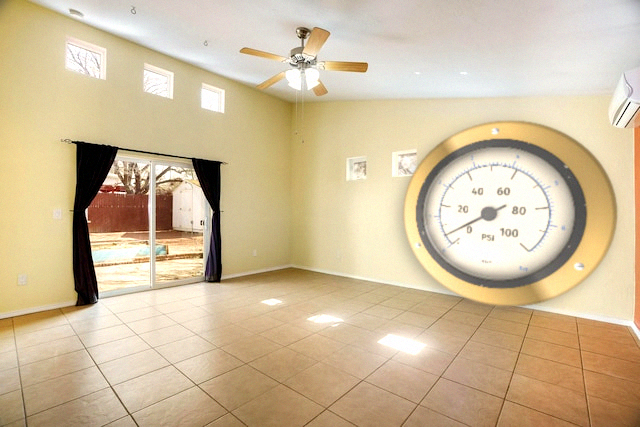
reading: psi 5
